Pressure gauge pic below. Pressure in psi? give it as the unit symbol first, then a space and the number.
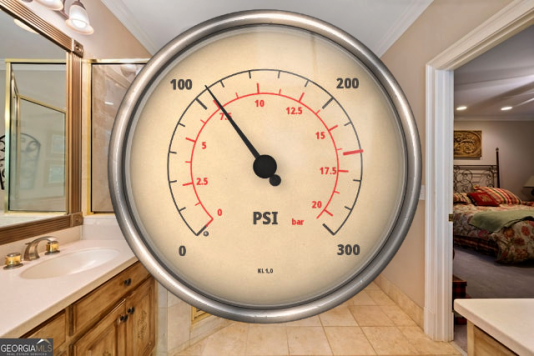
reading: psi 110
